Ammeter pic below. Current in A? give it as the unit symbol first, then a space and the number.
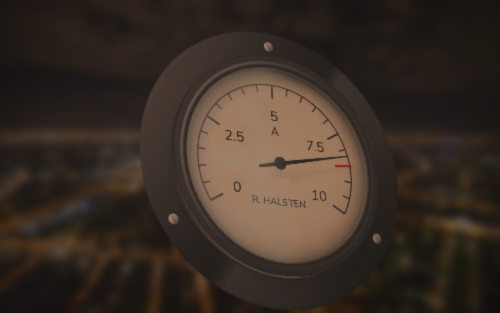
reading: A 8.25
